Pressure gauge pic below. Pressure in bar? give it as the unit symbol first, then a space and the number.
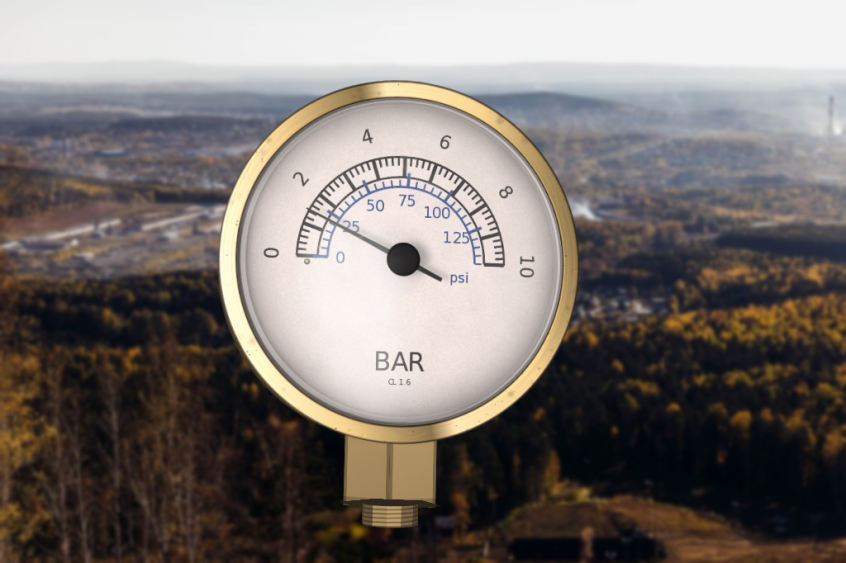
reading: bar 1.4
